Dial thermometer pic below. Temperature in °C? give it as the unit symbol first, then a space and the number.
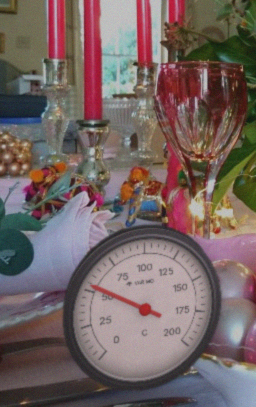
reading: °C 55
